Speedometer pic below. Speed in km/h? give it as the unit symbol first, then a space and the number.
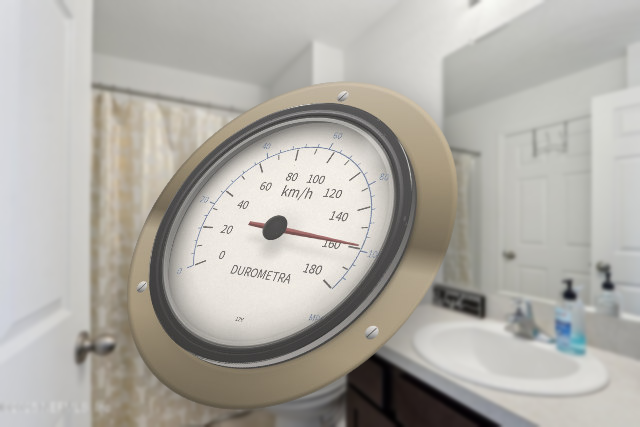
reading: km/h 160
